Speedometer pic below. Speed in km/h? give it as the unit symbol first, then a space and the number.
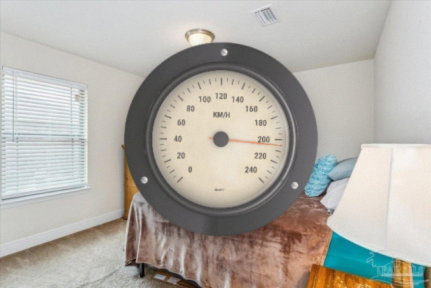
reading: km/h 205
